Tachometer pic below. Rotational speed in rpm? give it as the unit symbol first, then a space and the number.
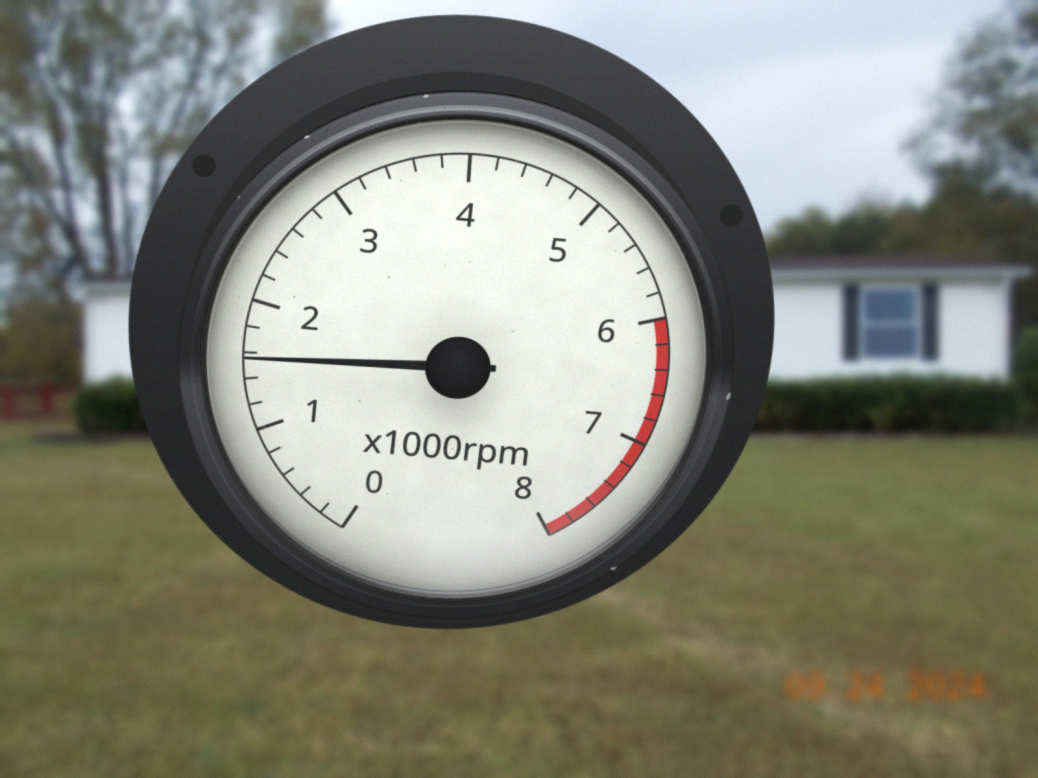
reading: rpm 1600
